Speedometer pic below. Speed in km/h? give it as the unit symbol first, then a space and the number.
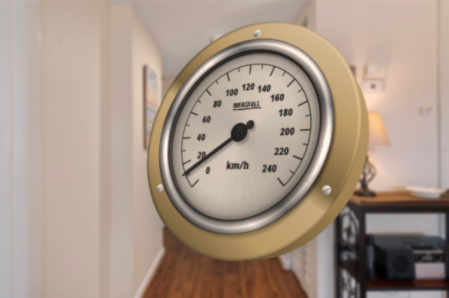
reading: km/h 10
